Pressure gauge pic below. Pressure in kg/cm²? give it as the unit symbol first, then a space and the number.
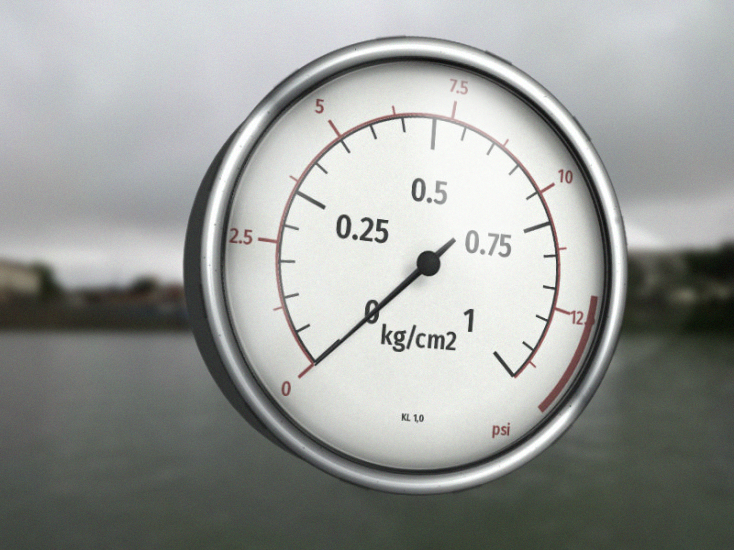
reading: kg/cm² 0
